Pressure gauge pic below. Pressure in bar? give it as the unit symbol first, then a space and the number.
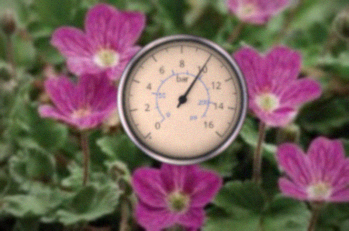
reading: bar 10
